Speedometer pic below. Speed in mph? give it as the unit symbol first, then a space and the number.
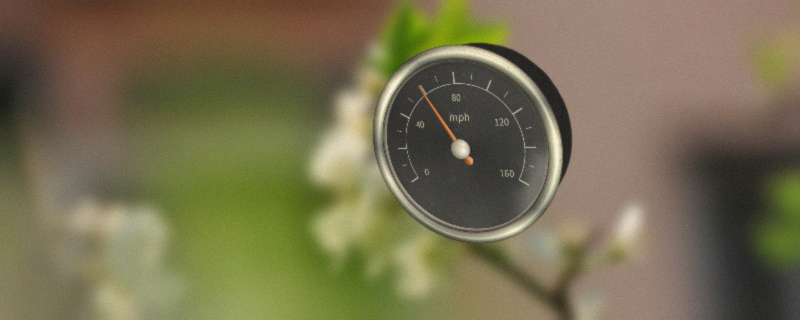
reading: mph 60
